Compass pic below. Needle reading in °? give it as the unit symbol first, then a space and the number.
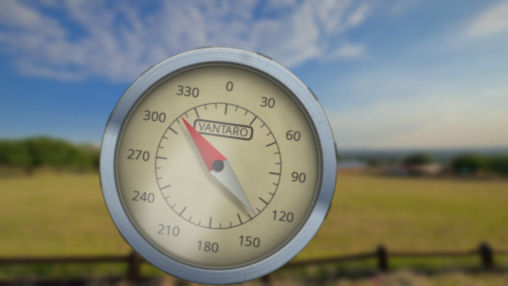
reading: ° 315
